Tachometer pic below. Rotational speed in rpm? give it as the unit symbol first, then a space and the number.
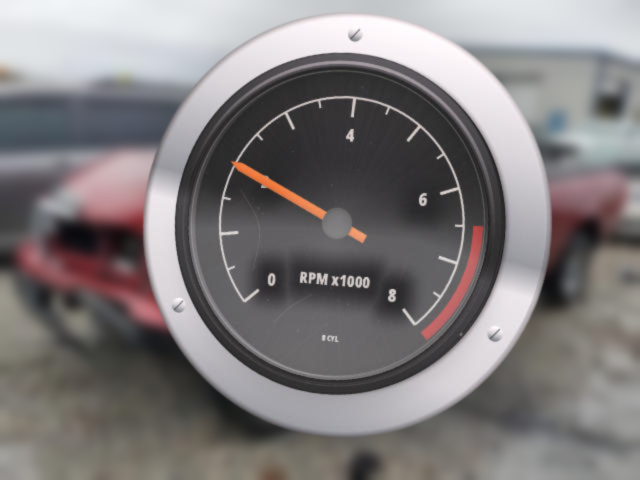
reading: rpm 2000
